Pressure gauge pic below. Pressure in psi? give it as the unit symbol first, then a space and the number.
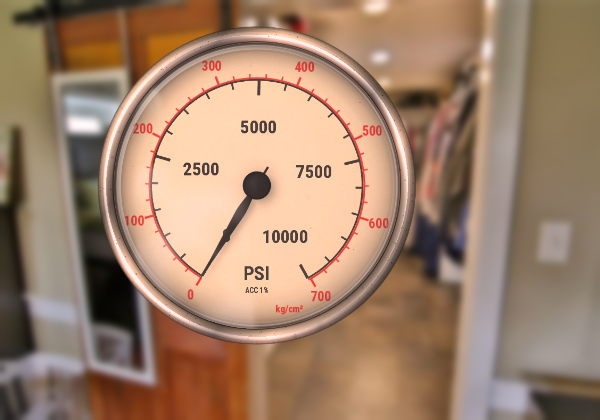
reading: psi 0
